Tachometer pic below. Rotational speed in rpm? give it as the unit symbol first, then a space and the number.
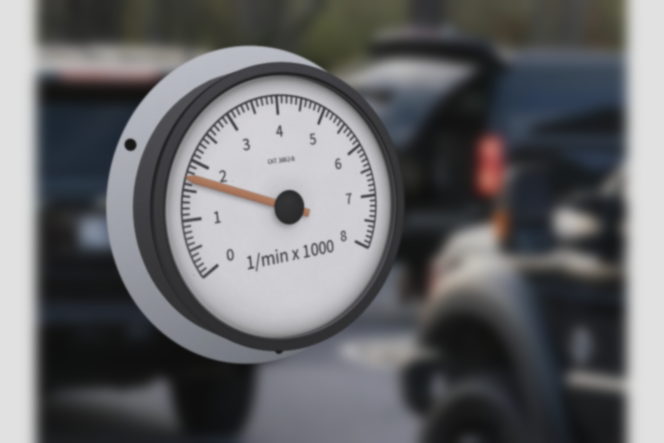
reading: rpm 1700
